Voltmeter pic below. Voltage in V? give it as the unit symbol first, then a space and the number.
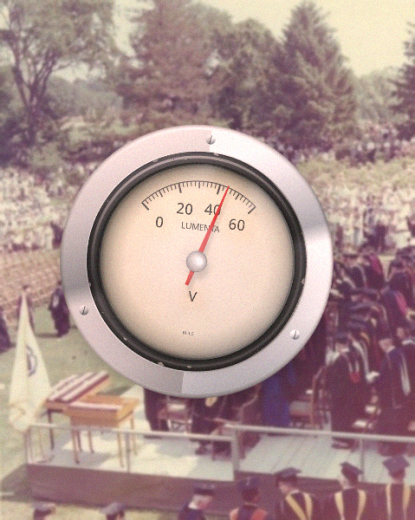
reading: V 44
